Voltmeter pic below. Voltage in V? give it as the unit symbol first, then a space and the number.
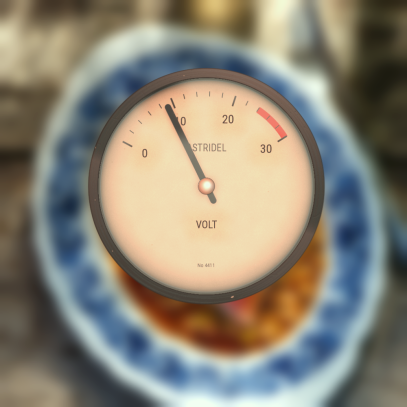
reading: V 9
